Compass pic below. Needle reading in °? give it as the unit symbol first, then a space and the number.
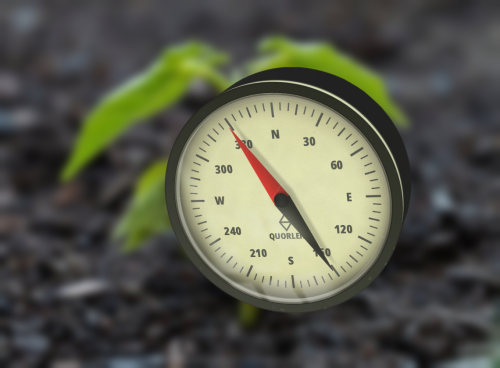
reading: ° 330
